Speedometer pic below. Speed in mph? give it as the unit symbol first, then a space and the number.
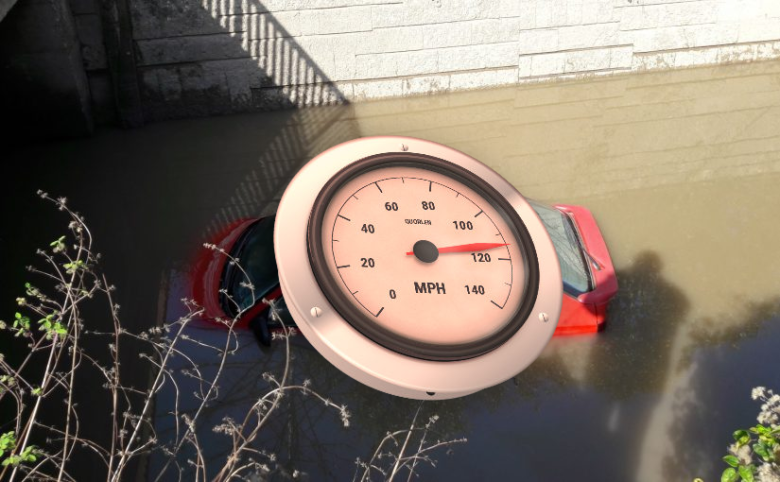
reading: mph 115
